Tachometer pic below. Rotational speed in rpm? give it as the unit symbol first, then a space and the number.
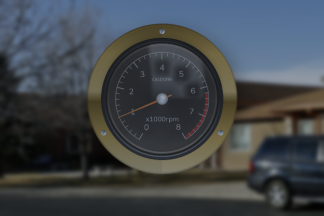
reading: rpm 1000
